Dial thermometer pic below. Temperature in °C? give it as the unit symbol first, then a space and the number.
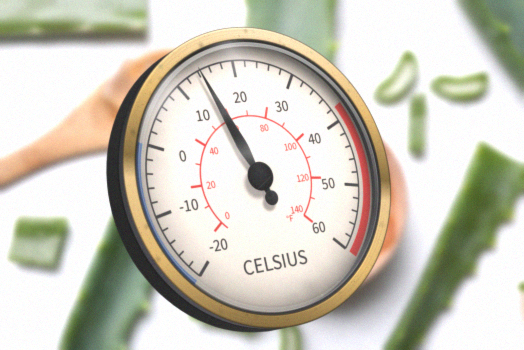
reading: °C 14
